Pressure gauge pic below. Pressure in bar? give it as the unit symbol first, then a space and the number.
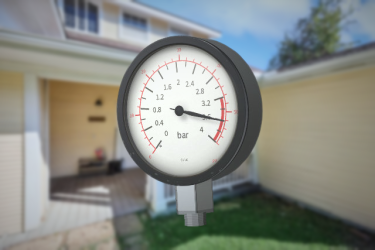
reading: bar 3.6
